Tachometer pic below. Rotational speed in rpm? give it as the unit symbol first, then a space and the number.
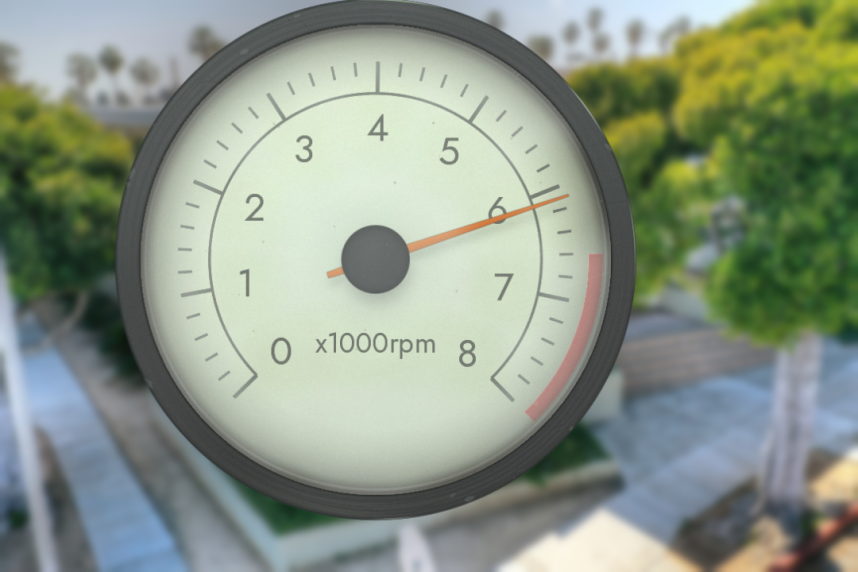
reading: rpm 6100
